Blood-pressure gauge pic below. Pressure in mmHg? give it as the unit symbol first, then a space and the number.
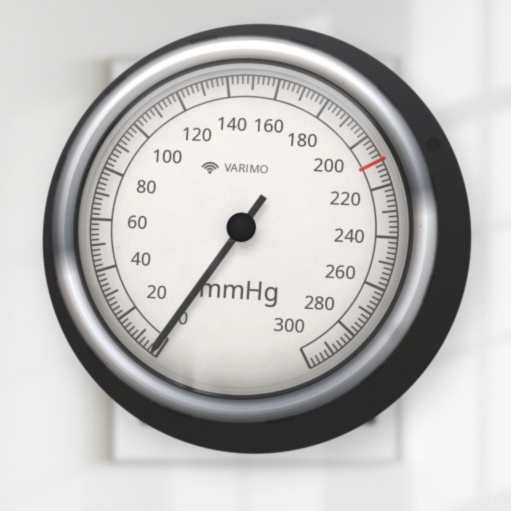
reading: mmHg 2
